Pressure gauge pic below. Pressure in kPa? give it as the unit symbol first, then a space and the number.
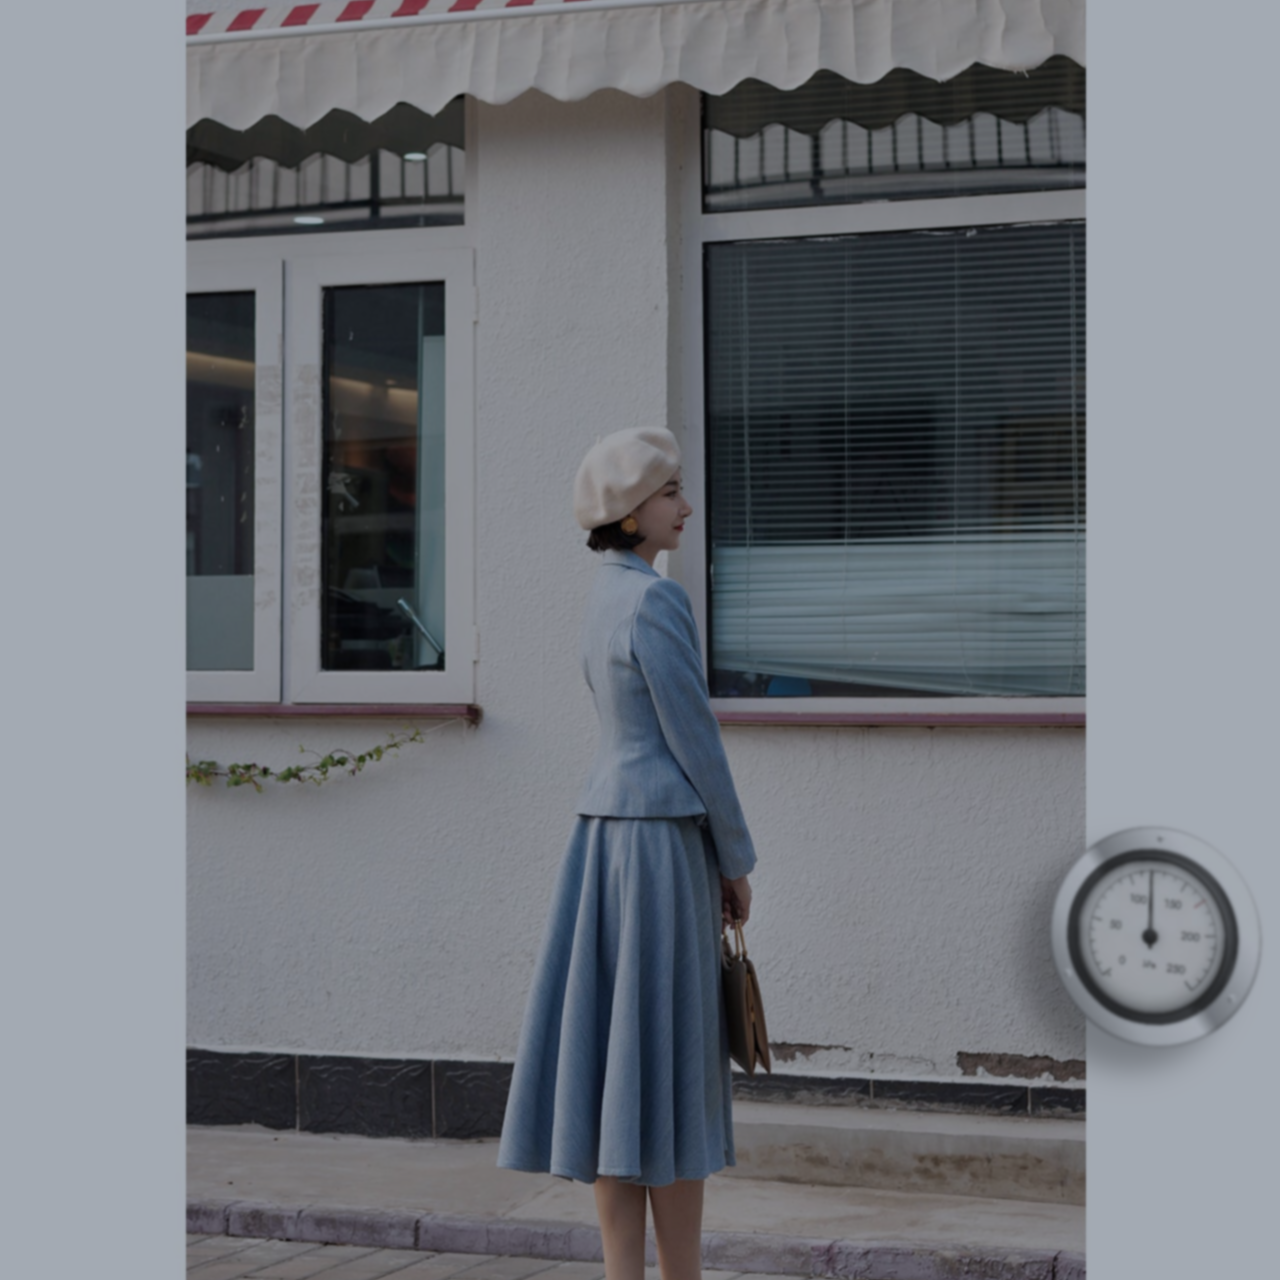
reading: kPa 120
